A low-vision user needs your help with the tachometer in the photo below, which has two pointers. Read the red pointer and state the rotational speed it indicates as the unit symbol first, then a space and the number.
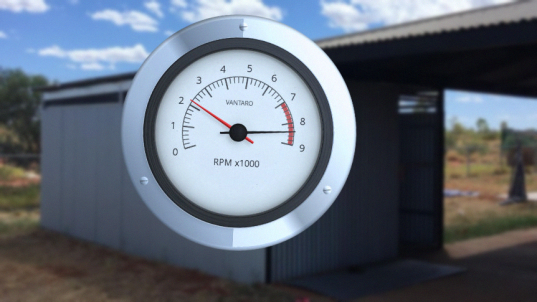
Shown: rpm 2200
